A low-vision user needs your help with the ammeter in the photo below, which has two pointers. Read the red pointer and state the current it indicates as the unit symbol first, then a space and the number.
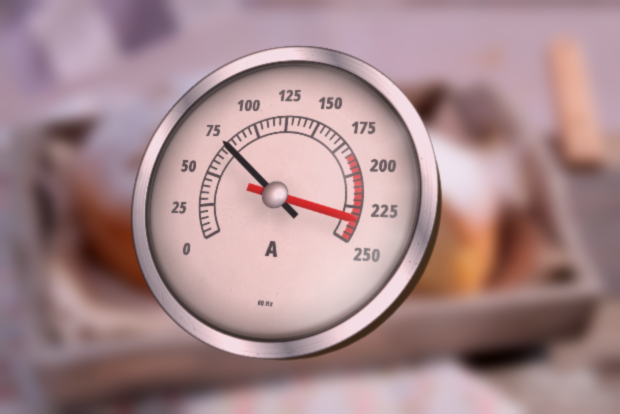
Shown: A 235
